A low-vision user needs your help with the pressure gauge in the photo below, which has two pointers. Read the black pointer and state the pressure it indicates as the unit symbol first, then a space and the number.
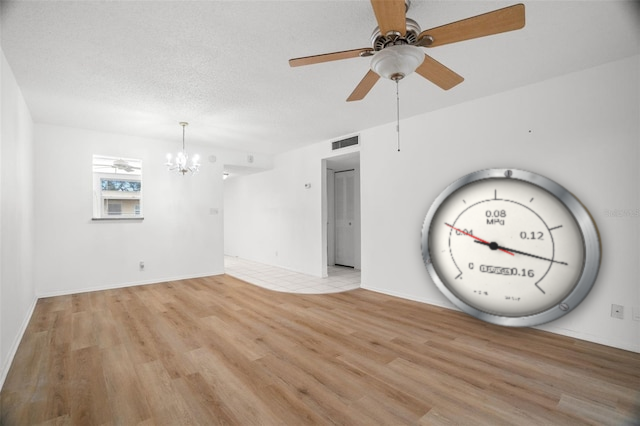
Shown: MPa 0.14
